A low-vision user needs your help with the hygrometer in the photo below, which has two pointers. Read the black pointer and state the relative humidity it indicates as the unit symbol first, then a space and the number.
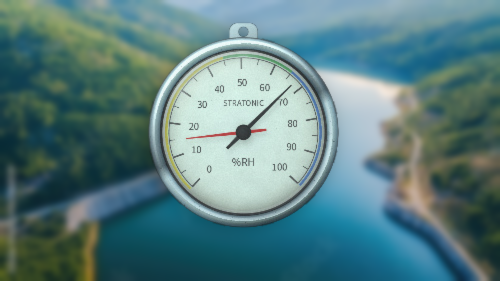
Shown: % 67.5
